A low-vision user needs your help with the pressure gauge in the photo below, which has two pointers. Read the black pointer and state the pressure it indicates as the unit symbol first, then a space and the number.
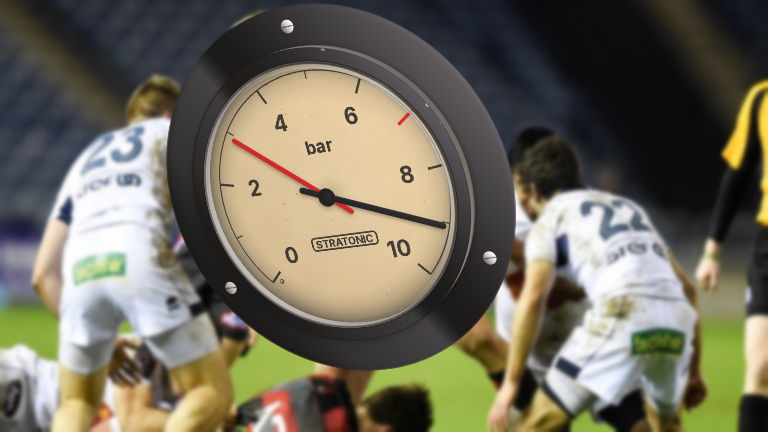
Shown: bar 9
